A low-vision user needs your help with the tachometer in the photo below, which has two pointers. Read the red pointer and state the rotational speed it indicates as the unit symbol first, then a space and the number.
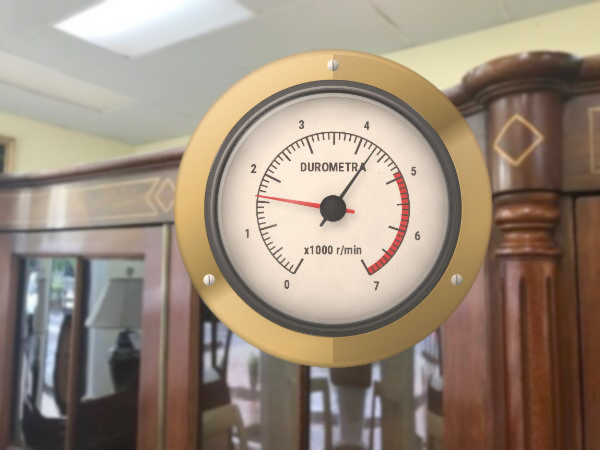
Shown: rpm 1600
